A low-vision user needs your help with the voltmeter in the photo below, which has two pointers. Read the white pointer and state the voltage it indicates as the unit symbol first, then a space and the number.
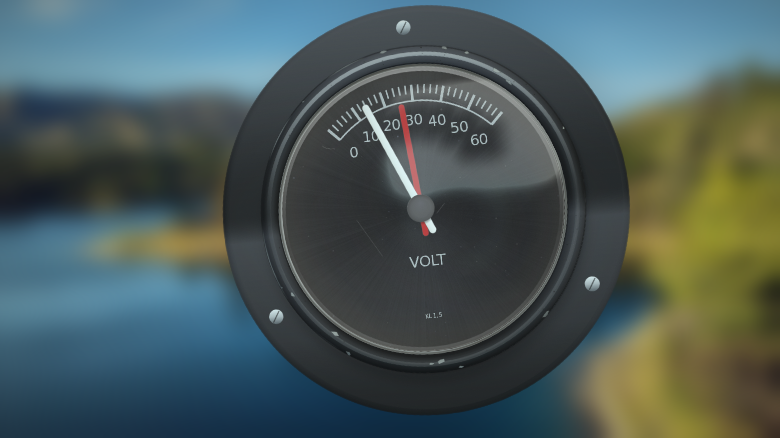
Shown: V 14
